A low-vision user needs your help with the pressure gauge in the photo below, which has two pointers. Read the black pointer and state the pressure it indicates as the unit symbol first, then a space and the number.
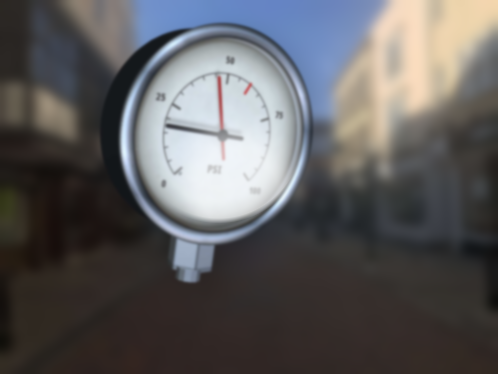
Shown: psi 17.5
